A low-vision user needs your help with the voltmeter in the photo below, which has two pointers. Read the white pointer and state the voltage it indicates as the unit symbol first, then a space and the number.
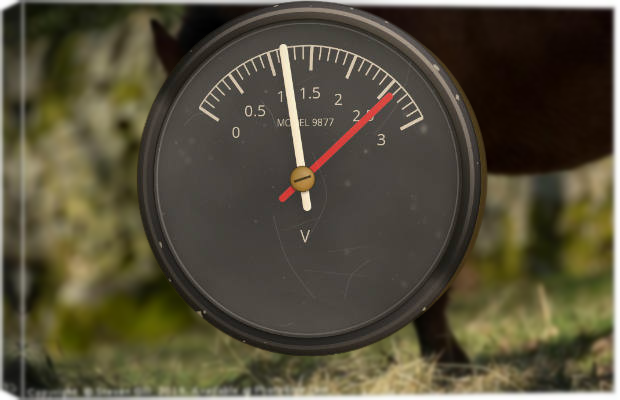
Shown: V 1.2
